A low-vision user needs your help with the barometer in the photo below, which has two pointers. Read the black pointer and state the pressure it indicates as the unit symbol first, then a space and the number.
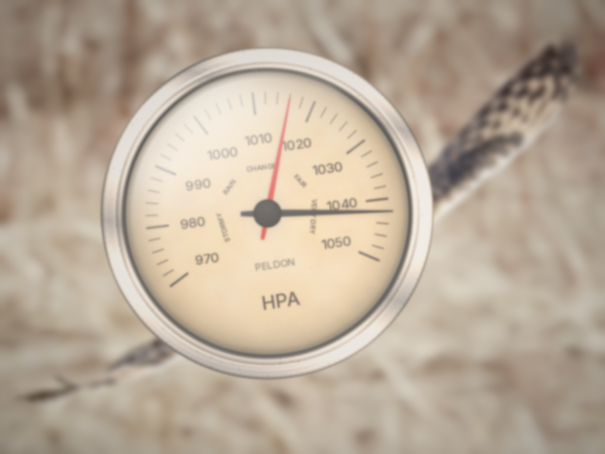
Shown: hPa 1042
